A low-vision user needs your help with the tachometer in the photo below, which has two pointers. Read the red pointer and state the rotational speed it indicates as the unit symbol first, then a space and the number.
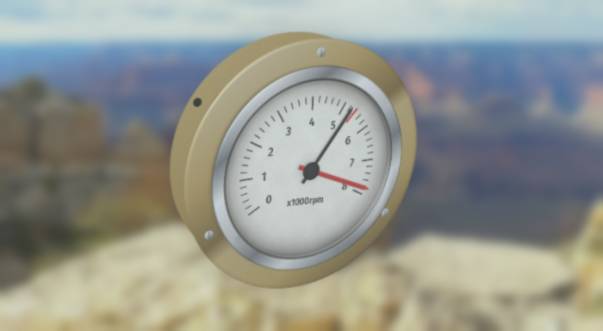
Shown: rpm 7800
